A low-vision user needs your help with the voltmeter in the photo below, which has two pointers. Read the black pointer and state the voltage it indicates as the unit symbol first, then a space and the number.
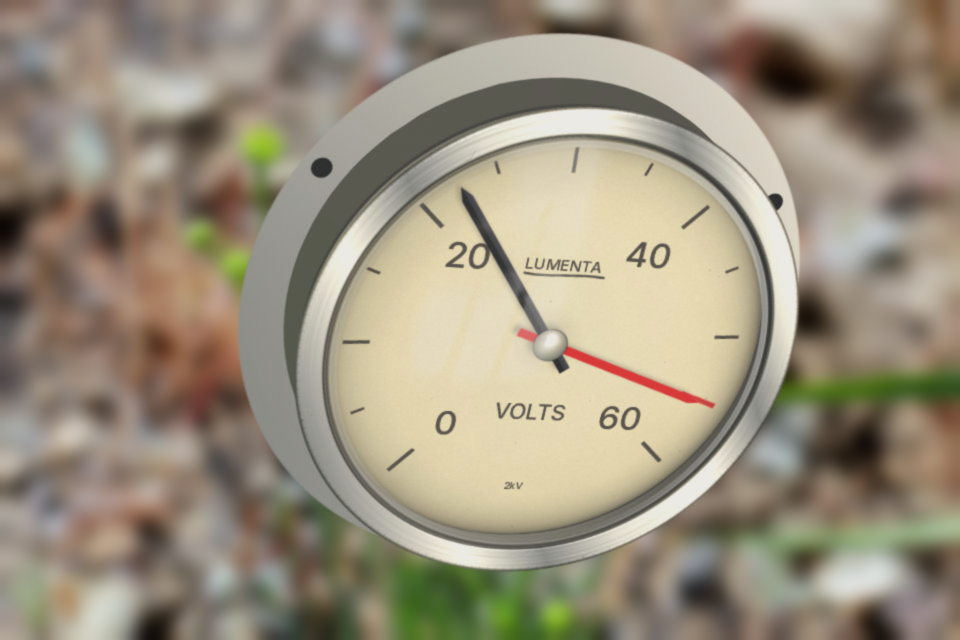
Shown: V 22.5
